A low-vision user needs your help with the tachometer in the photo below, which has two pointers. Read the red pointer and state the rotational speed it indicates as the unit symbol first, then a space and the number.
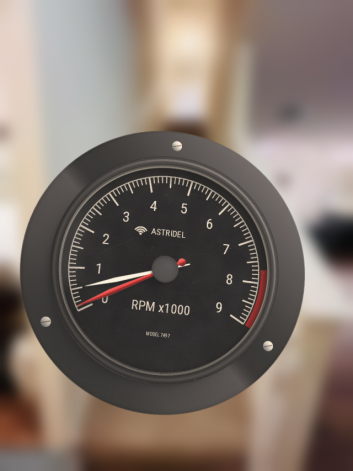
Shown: rpm 100
